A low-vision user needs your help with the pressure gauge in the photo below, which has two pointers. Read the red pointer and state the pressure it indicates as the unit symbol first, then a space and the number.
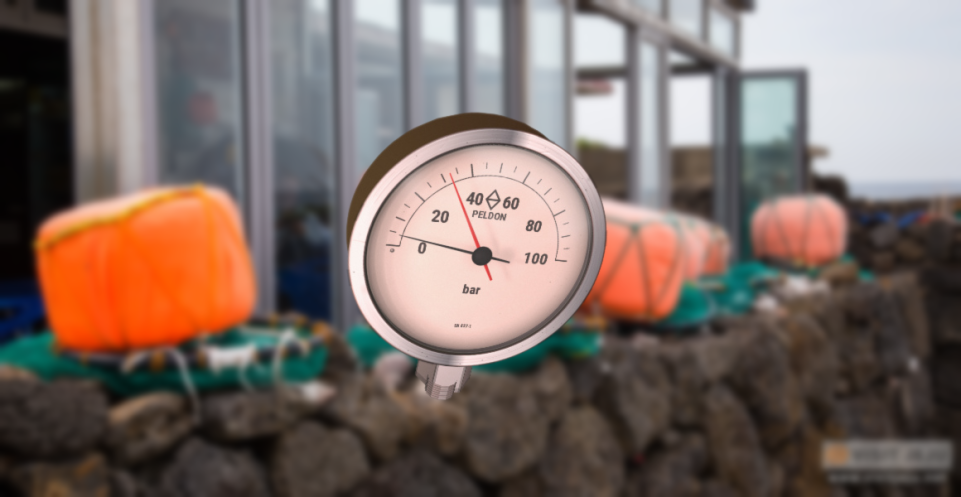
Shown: bar 32.5
